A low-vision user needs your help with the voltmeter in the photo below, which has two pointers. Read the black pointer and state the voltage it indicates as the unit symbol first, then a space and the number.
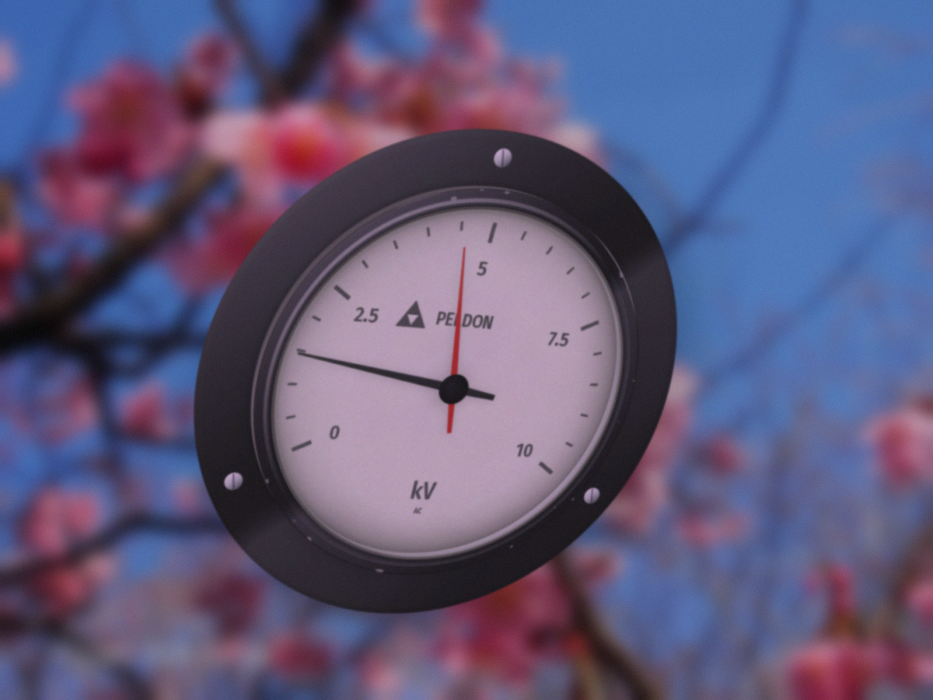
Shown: kV 1.5
